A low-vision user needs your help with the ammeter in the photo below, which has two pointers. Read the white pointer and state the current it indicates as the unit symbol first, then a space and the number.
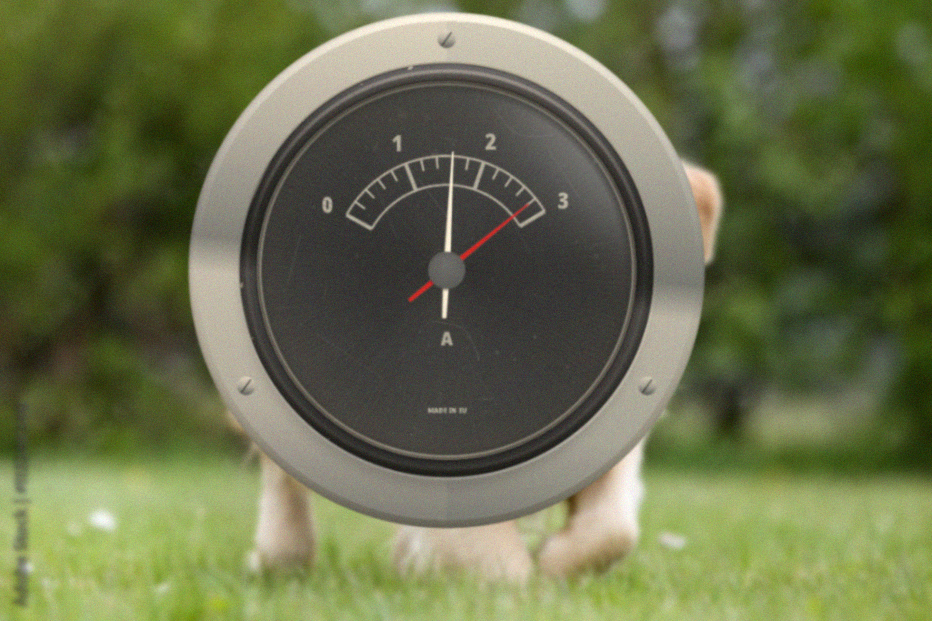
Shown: A 1.6
